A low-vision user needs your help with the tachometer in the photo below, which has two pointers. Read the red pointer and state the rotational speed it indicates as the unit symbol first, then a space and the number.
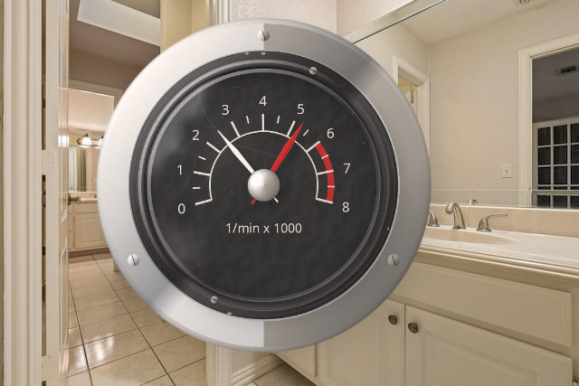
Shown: rpm 5250
